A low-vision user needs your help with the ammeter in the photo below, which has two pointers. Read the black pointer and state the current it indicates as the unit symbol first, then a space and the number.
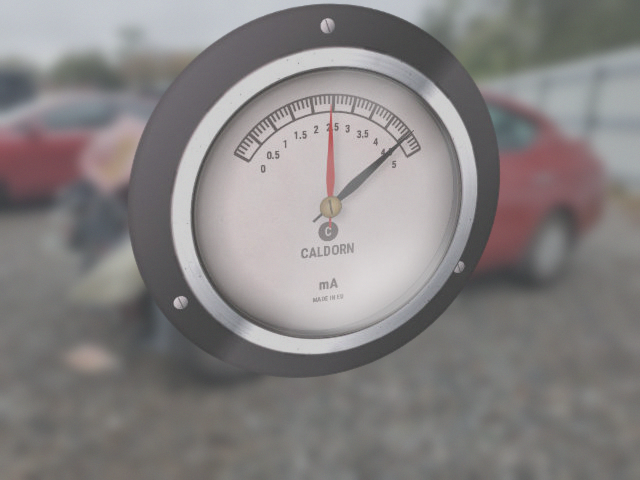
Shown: mA 4.5
